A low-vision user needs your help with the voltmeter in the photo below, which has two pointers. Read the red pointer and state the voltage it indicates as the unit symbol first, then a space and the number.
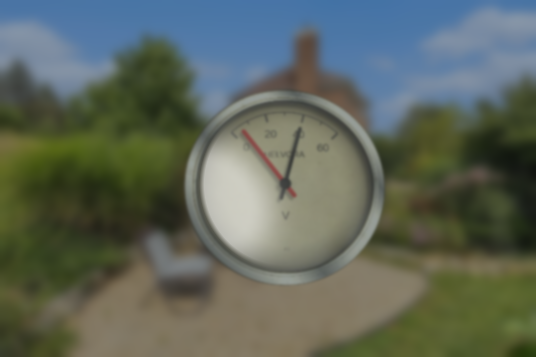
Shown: V 5
